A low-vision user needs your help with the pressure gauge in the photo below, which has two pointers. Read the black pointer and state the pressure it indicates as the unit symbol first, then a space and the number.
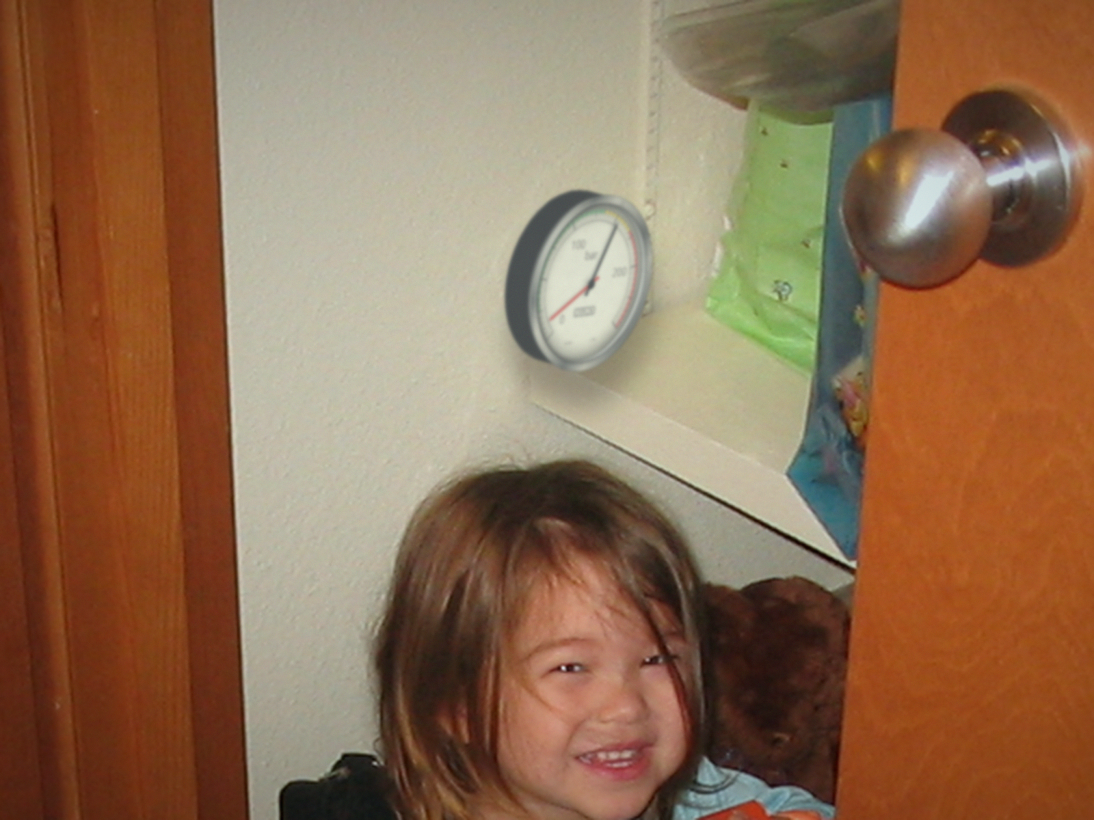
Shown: bar 150
